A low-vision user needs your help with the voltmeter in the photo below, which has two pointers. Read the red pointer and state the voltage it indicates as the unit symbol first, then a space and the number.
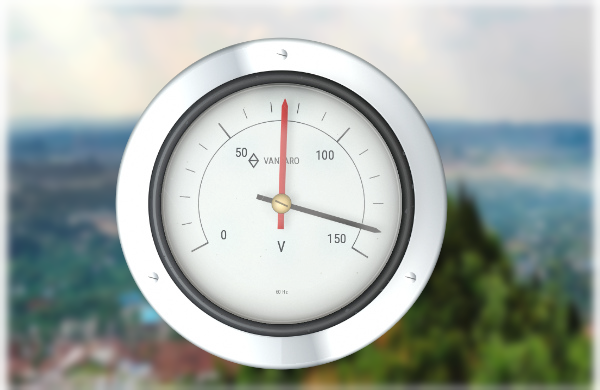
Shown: V 75
